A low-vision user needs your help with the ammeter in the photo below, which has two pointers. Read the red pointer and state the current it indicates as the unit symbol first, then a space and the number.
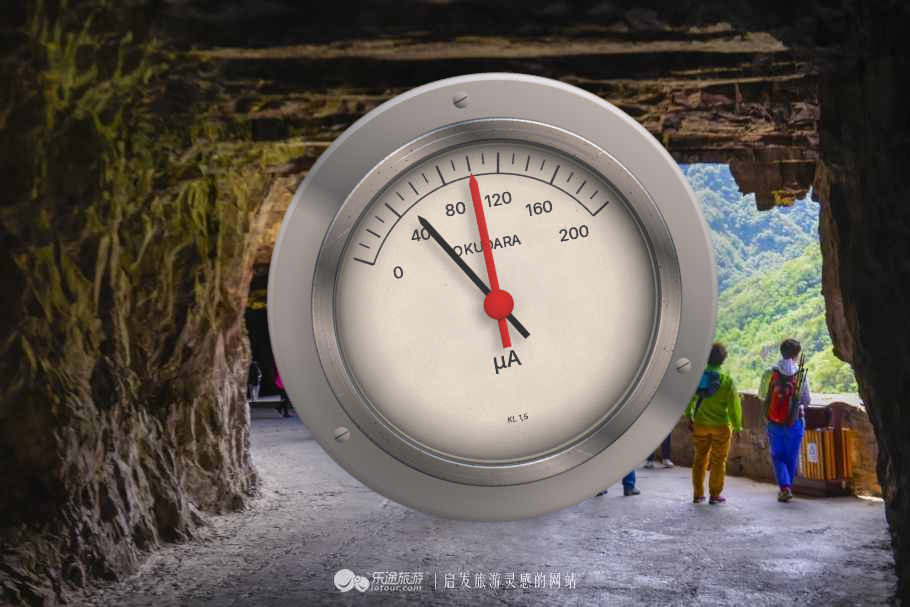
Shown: µA 100
